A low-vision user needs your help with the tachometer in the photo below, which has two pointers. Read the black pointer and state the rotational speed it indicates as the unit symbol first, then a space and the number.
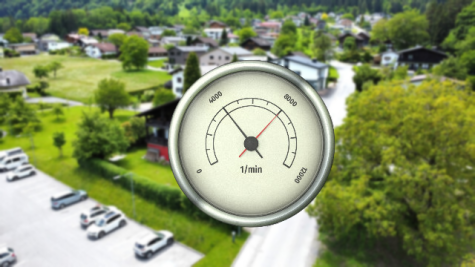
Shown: rpm 4000
